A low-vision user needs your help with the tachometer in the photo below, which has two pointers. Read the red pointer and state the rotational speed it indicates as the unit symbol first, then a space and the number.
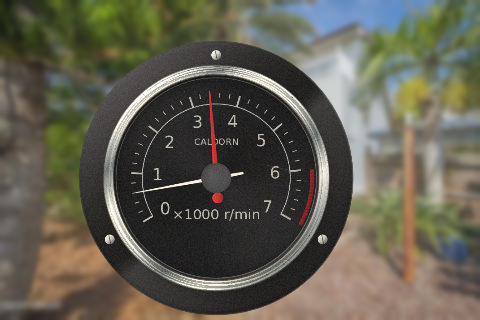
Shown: rpm 3400
